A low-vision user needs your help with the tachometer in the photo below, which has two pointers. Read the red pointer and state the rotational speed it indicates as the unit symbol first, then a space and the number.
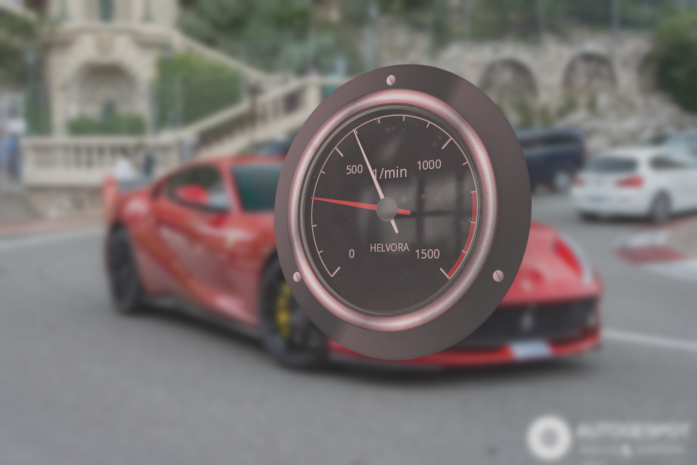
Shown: rpm 300
